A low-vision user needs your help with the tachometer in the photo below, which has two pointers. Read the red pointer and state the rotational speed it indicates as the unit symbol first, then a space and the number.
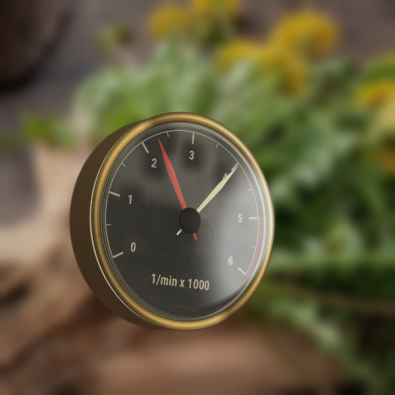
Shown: rpm 2250
